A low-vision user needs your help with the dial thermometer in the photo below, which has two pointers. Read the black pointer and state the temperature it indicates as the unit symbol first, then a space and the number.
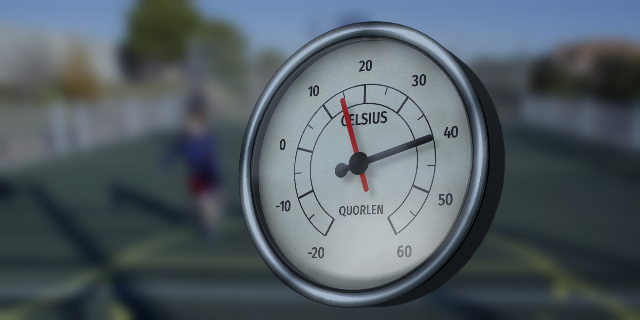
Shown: °C 40
